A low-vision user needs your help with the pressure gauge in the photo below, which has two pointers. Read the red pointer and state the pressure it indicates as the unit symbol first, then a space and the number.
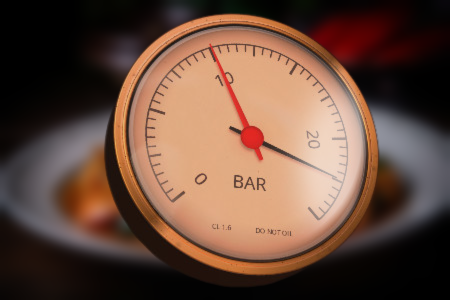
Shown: bar 10
